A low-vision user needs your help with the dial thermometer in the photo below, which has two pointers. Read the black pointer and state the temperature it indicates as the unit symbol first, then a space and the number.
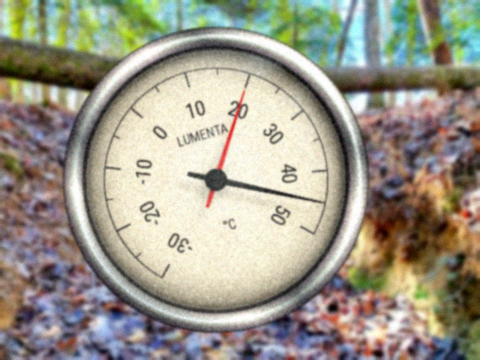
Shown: °C 45
